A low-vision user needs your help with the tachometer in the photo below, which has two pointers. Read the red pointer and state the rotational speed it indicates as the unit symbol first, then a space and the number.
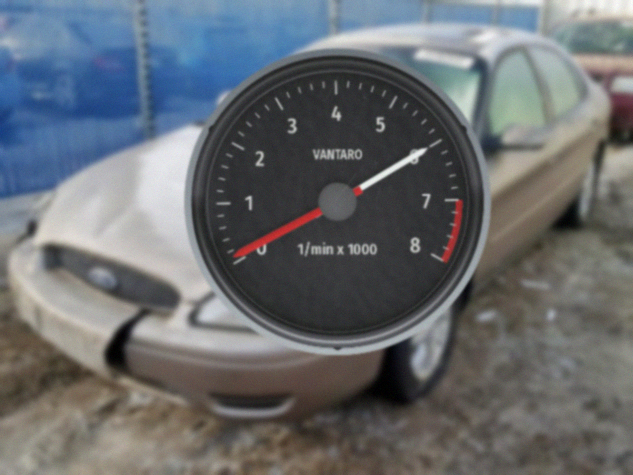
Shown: rpm 100
